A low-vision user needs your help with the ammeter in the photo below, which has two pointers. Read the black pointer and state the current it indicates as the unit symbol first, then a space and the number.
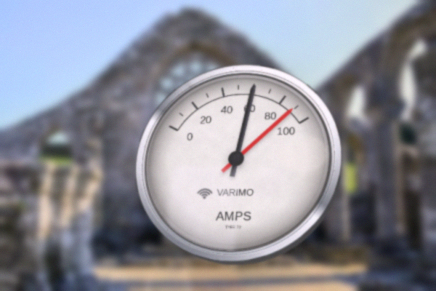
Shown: A 60
